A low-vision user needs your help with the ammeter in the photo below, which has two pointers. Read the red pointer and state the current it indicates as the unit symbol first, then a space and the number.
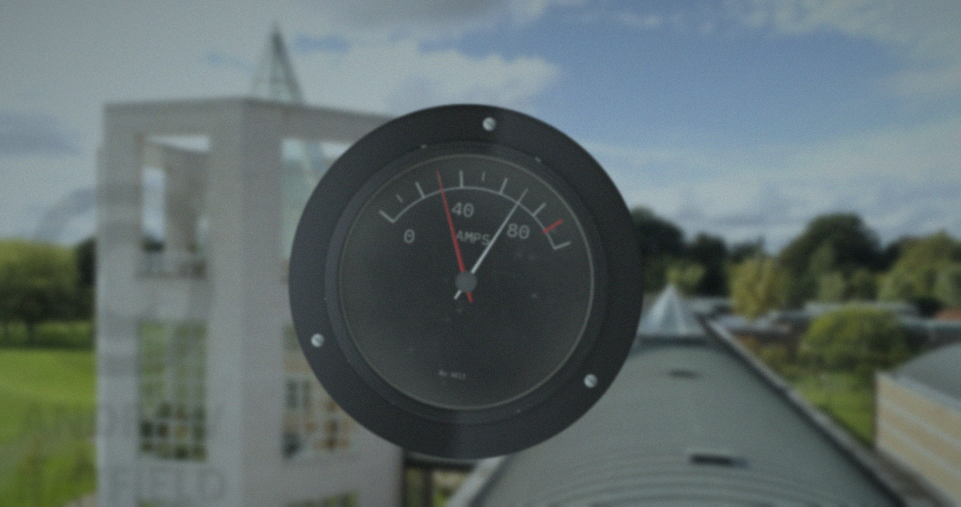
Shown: A 30
